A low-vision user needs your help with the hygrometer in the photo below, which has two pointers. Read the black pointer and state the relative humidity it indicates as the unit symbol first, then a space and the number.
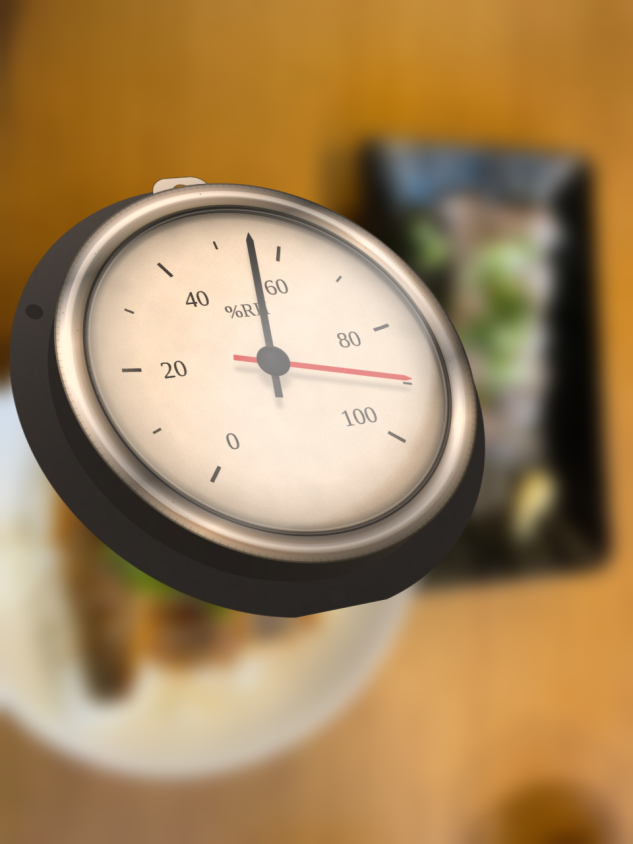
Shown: % 55
